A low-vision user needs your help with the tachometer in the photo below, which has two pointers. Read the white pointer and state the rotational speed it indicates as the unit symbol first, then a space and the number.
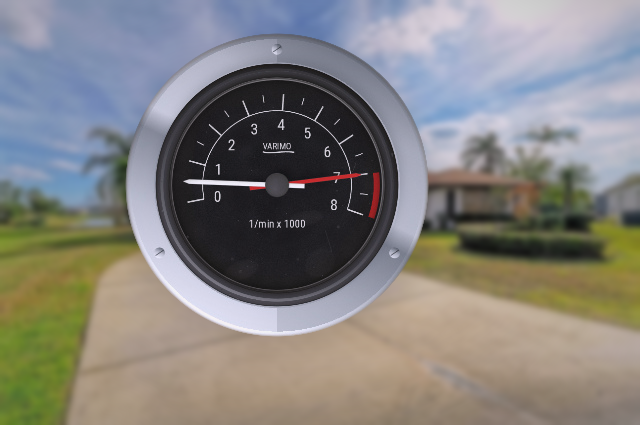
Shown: rpm 500
